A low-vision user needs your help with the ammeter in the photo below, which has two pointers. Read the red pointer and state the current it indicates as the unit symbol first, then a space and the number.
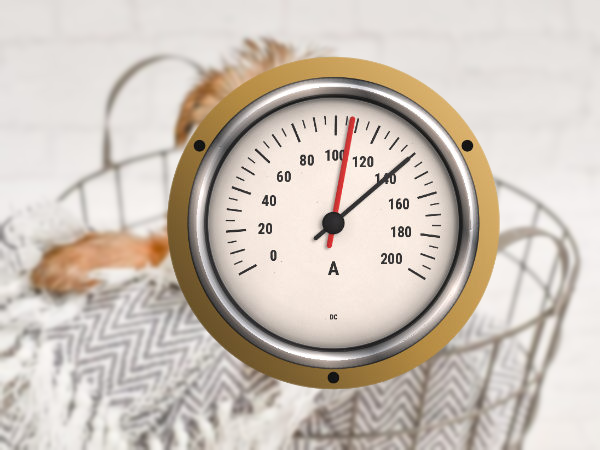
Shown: A 107.5
